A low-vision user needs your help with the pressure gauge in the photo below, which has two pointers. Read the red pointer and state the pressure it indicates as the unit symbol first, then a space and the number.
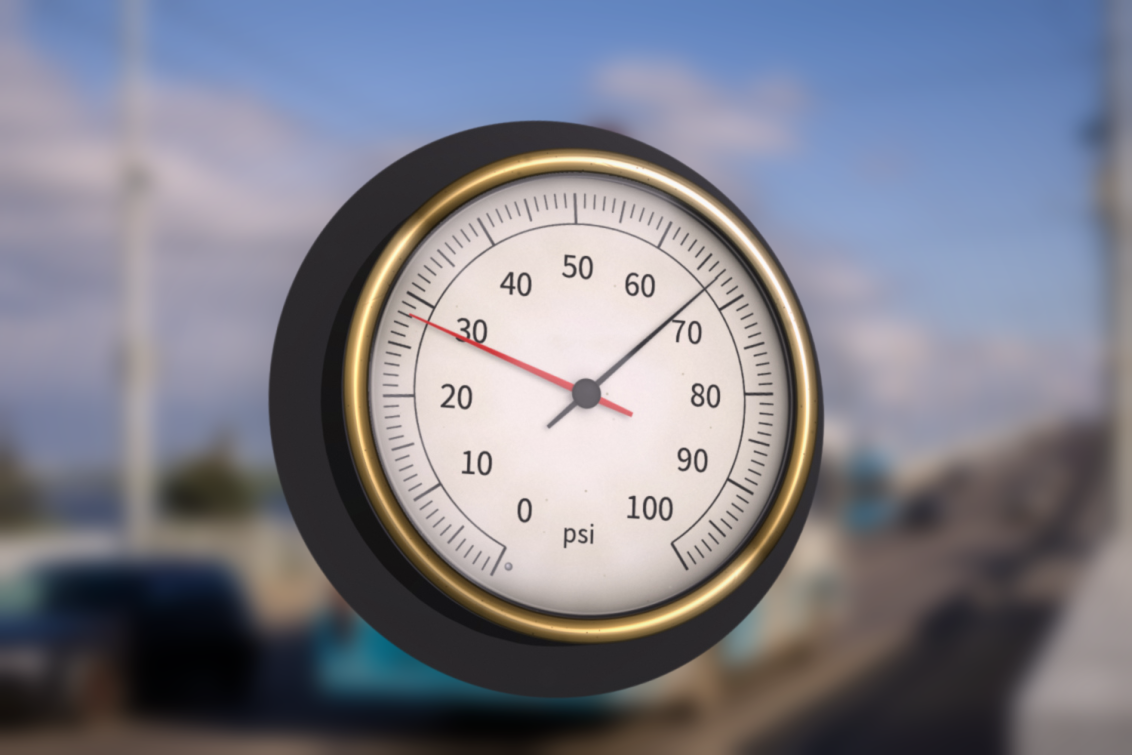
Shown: psi 28
